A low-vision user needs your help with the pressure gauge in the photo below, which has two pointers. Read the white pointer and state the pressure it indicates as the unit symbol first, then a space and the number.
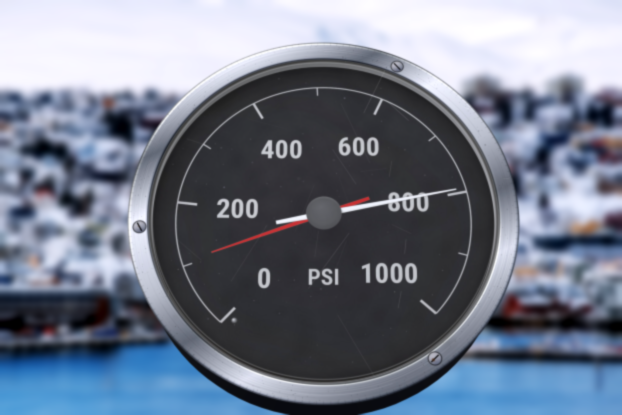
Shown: psi 800
